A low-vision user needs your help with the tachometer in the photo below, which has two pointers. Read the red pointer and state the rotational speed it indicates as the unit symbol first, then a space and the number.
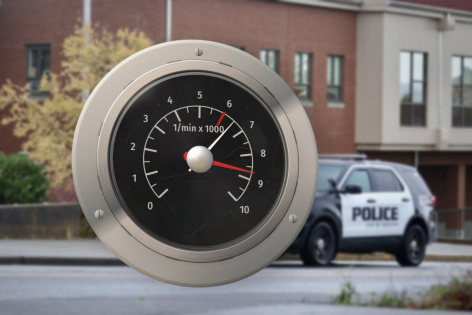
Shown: rpm 8750
